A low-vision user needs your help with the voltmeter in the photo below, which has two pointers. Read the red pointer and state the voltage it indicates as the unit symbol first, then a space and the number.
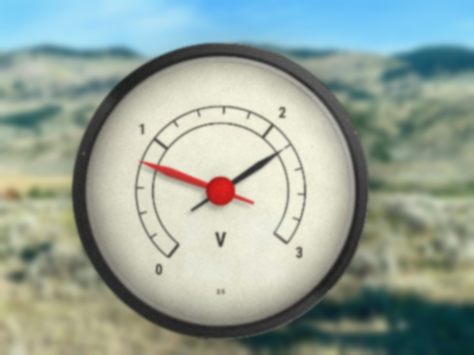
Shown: V 0.8
